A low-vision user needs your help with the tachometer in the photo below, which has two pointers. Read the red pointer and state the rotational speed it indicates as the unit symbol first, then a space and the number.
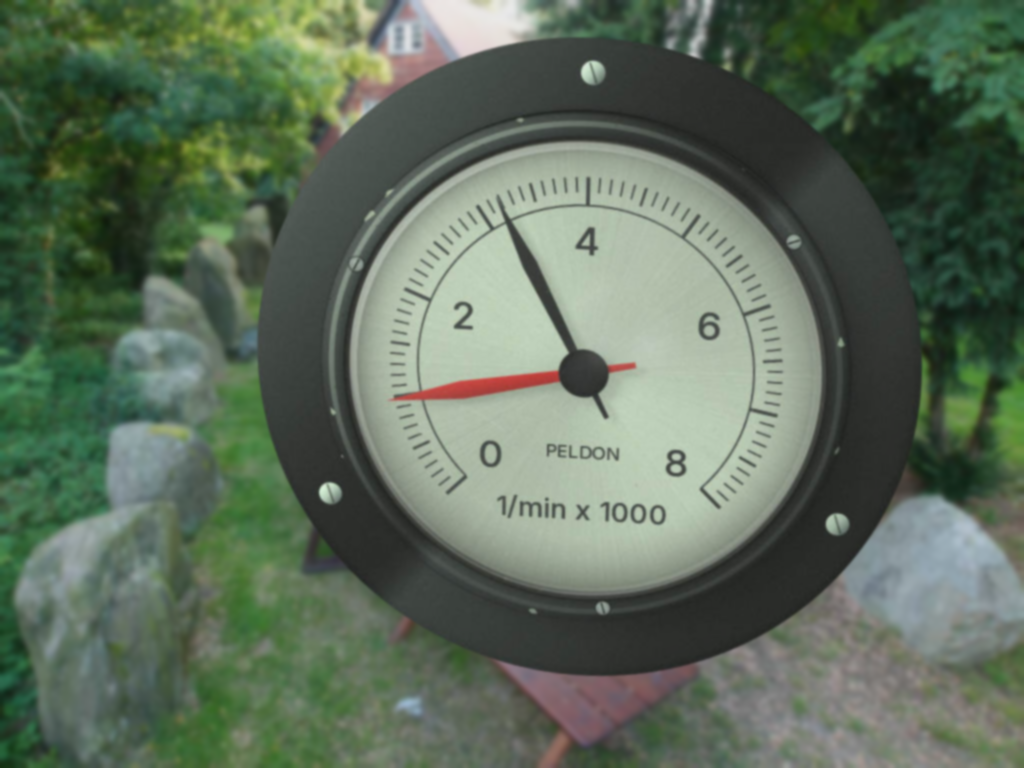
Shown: rpm 1000
